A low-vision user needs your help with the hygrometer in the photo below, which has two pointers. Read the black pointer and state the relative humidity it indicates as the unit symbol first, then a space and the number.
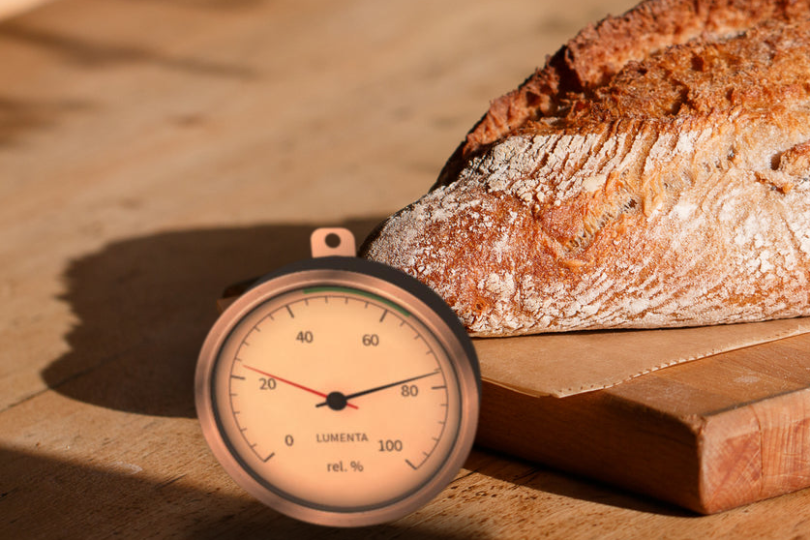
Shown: % 76
